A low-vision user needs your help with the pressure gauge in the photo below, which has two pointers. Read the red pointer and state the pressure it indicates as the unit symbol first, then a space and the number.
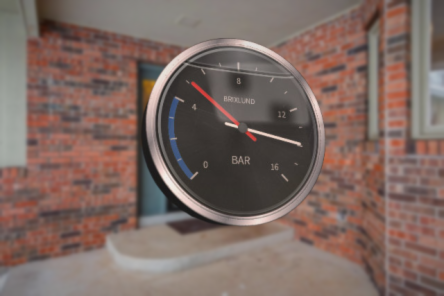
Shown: bar 5
